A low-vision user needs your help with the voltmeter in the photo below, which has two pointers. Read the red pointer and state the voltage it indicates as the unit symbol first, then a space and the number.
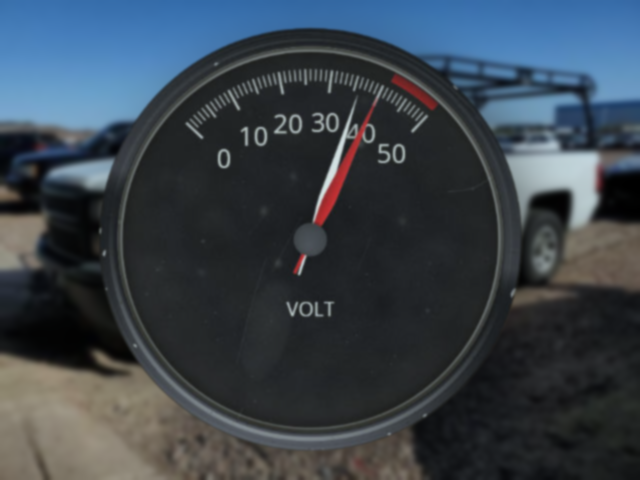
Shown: V 40
